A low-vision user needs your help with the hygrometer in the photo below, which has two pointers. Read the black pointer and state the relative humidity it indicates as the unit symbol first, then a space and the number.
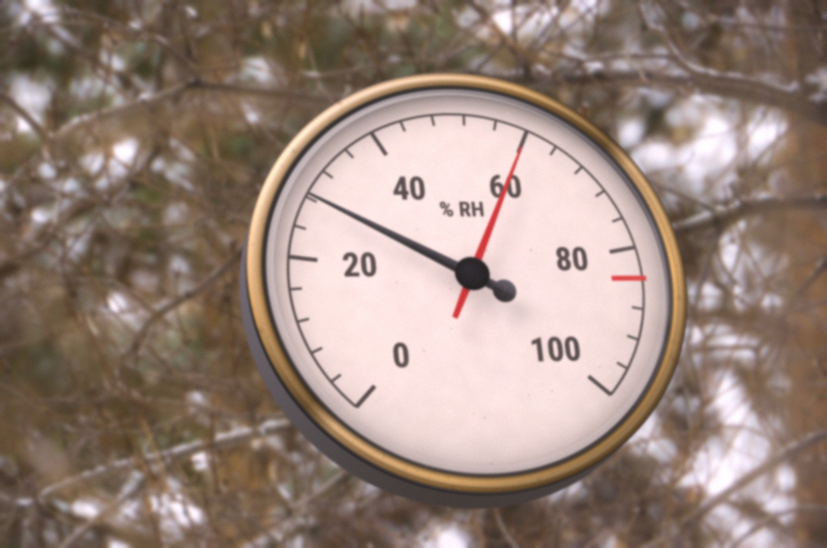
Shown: % 28
